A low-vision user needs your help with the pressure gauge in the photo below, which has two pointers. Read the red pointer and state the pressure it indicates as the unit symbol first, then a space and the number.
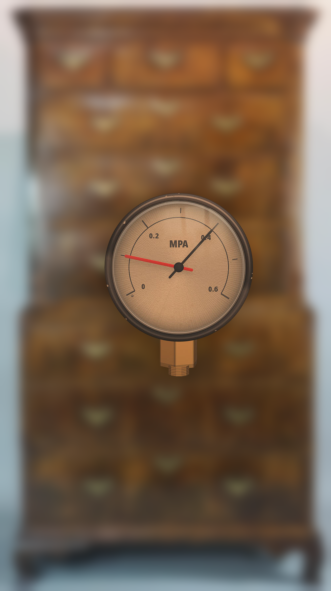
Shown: MPa 0.1
